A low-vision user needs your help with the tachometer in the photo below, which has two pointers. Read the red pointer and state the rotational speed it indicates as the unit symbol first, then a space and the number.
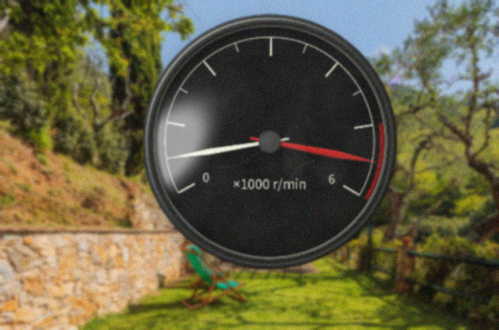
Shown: rpm 5500
